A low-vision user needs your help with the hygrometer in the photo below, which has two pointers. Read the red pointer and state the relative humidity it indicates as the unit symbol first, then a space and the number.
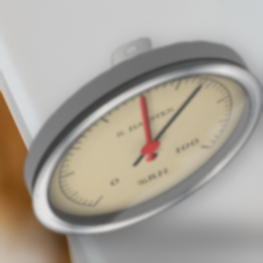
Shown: % 50
